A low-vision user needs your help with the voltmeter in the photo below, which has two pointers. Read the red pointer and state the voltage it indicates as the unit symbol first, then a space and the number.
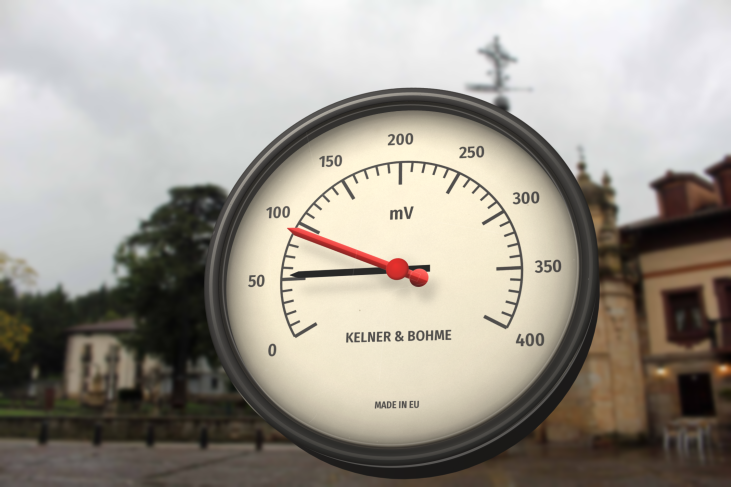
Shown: mV 90
